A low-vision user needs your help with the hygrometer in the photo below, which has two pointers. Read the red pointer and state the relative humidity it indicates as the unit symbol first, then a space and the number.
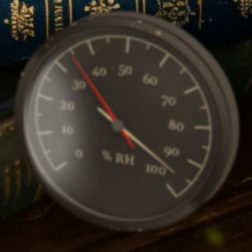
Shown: % 35
